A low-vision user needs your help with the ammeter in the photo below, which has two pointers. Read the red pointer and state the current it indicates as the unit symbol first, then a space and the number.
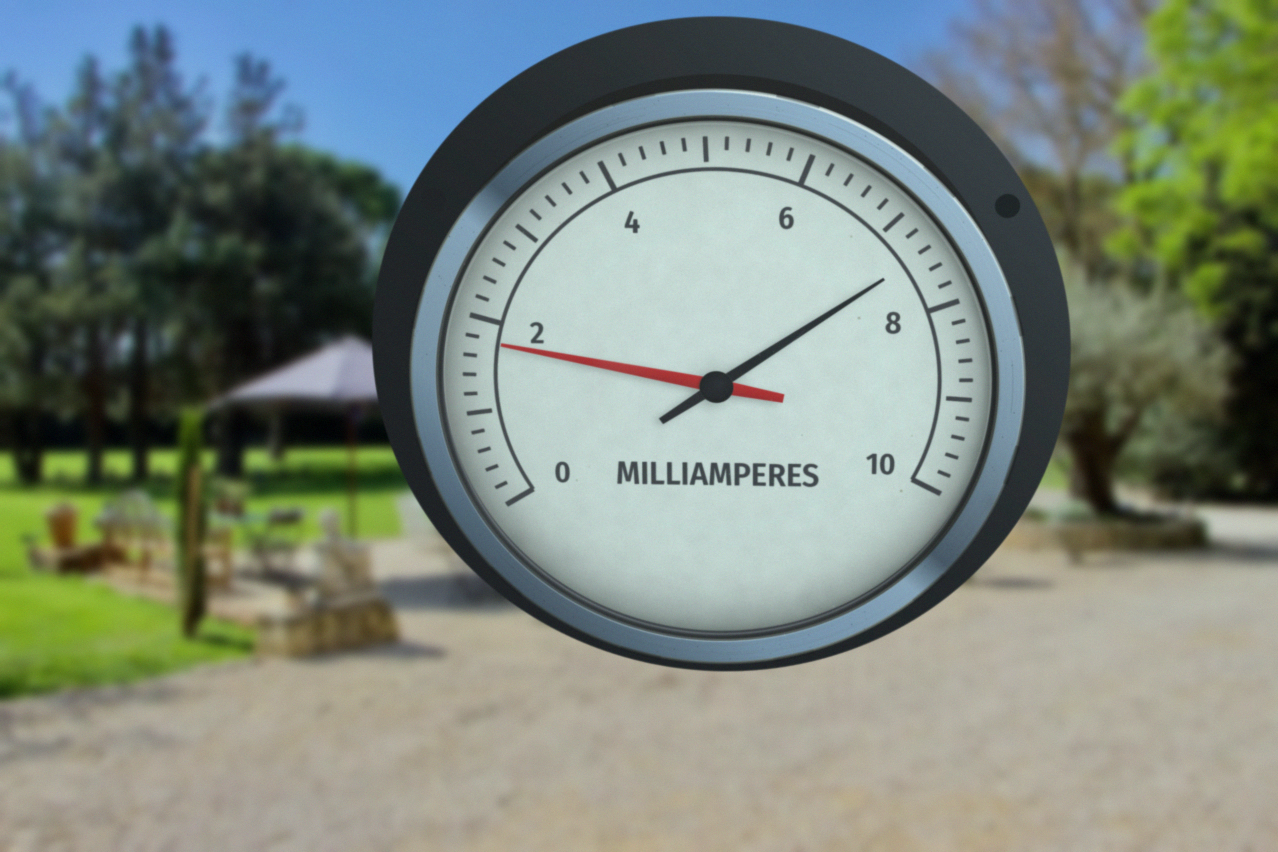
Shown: mA 1.8
